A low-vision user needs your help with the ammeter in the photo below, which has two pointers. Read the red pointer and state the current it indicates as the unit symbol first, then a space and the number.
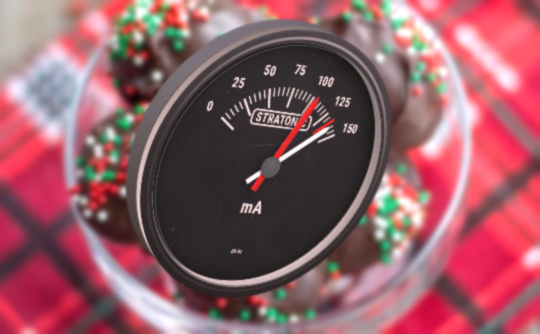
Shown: mA 100
